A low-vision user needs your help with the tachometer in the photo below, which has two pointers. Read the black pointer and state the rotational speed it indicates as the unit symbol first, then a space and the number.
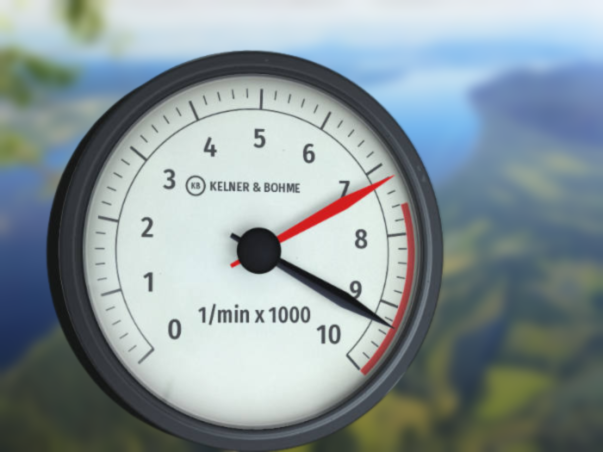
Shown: rpm 9300
